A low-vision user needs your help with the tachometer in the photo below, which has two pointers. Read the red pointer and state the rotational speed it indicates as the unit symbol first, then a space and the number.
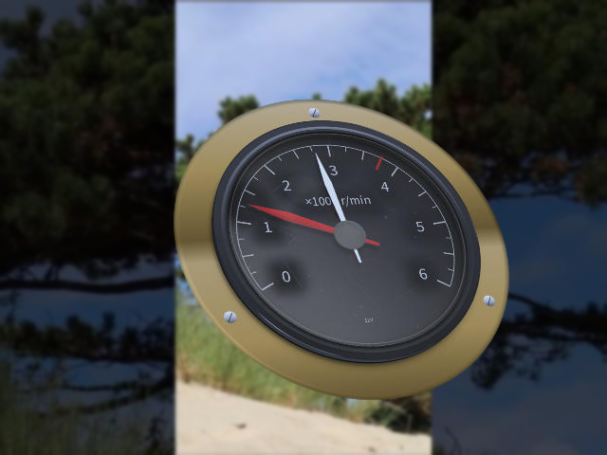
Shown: rpm 1250
